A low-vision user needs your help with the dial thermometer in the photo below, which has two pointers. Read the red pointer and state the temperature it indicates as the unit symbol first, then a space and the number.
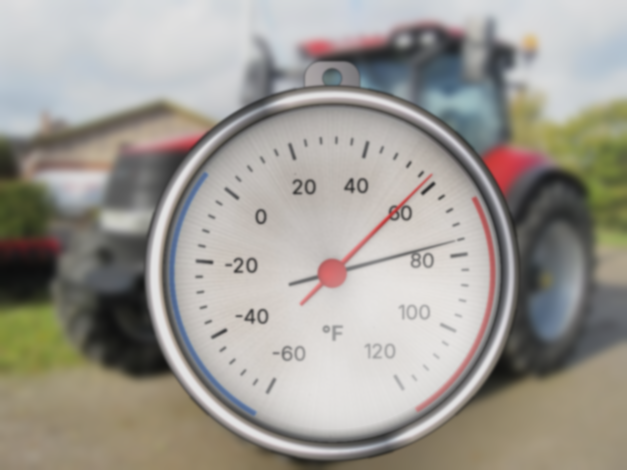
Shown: °F 58
